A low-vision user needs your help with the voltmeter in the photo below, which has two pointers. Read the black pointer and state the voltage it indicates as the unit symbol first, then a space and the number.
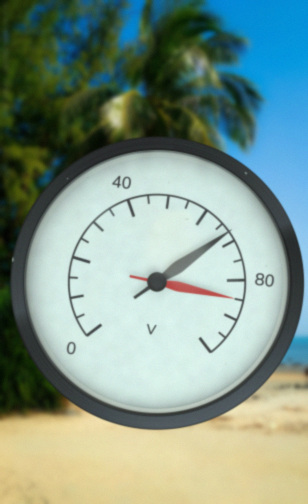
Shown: V 67.5
